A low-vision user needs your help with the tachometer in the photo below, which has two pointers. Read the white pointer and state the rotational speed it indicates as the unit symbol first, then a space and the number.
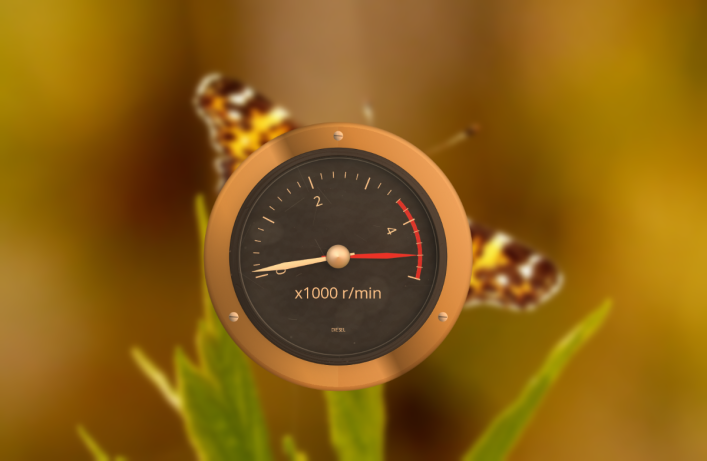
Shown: rpm 100
